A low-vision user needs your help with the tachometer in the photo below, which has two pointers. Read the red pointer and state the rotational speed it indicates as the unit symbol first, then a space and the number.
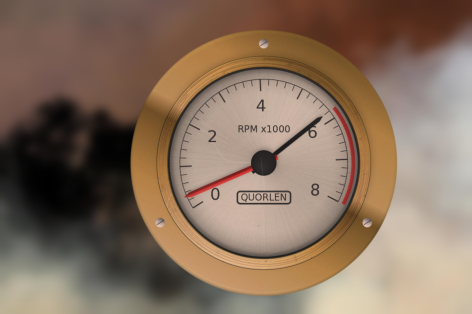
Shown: rpm 300
